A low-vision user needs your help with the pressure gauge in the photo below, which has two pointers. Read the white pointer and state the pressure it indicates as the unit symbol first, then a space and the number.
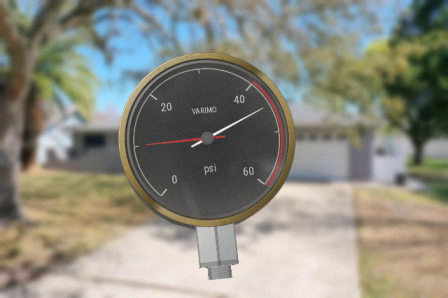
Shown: psi 45
